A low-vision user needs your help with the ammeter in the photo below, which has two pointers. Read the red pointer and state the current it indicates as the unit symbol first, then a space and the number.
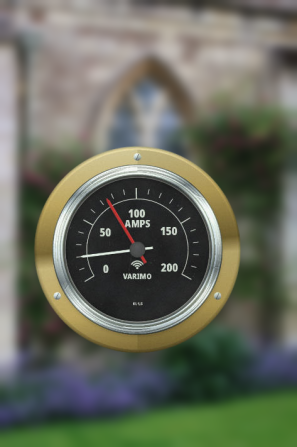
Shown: A 75
